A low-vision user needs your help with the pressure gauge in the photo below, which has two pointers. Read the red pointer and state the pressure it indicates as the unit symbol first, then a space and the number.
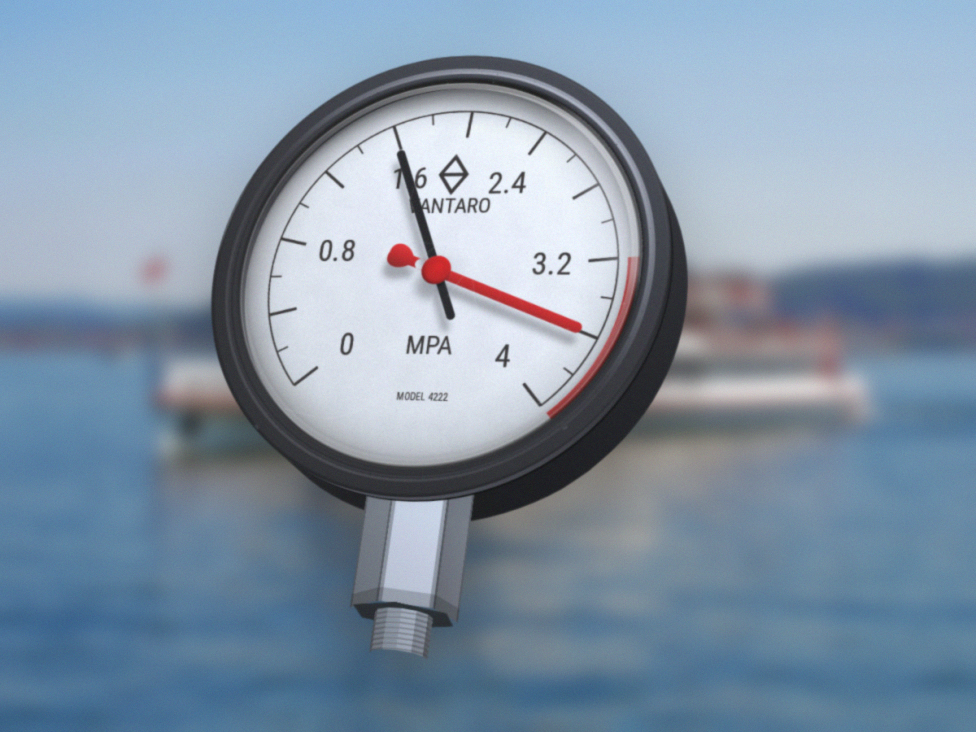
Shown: MPa 3.6
